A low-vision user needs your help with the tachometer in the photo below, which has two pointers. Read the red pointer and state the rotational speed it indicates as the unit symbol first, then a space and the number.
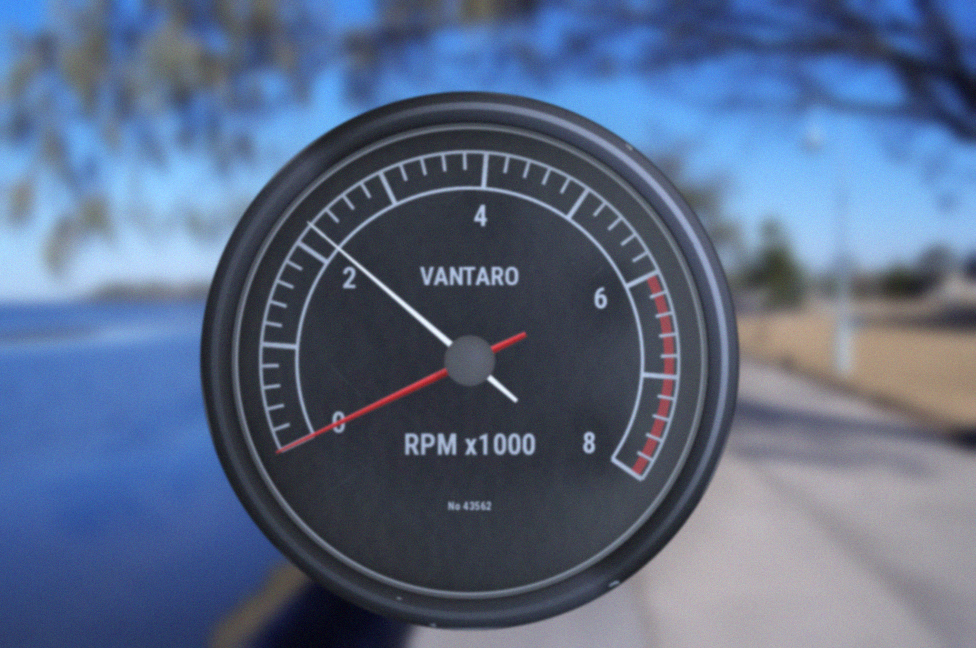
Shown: rpm 0
